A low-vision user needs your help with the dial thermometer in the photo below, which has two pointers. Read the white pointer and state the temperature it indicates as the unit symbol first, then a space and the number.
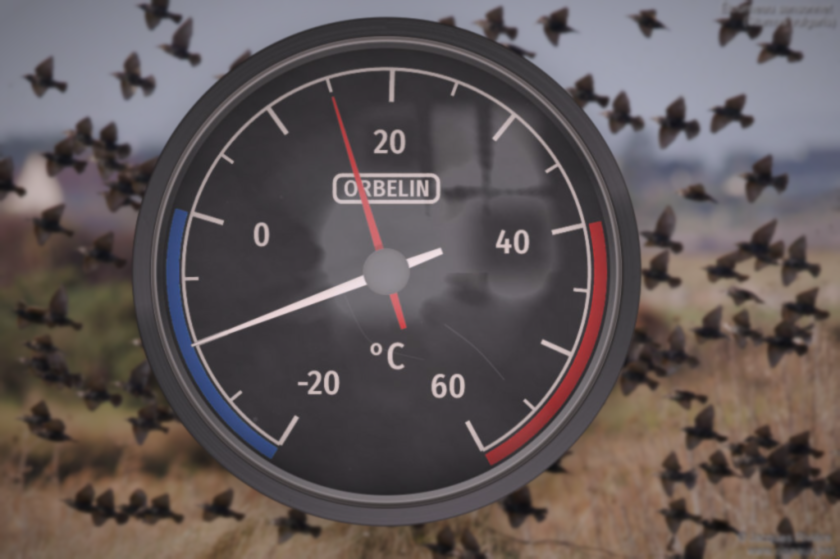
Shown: °C -10
